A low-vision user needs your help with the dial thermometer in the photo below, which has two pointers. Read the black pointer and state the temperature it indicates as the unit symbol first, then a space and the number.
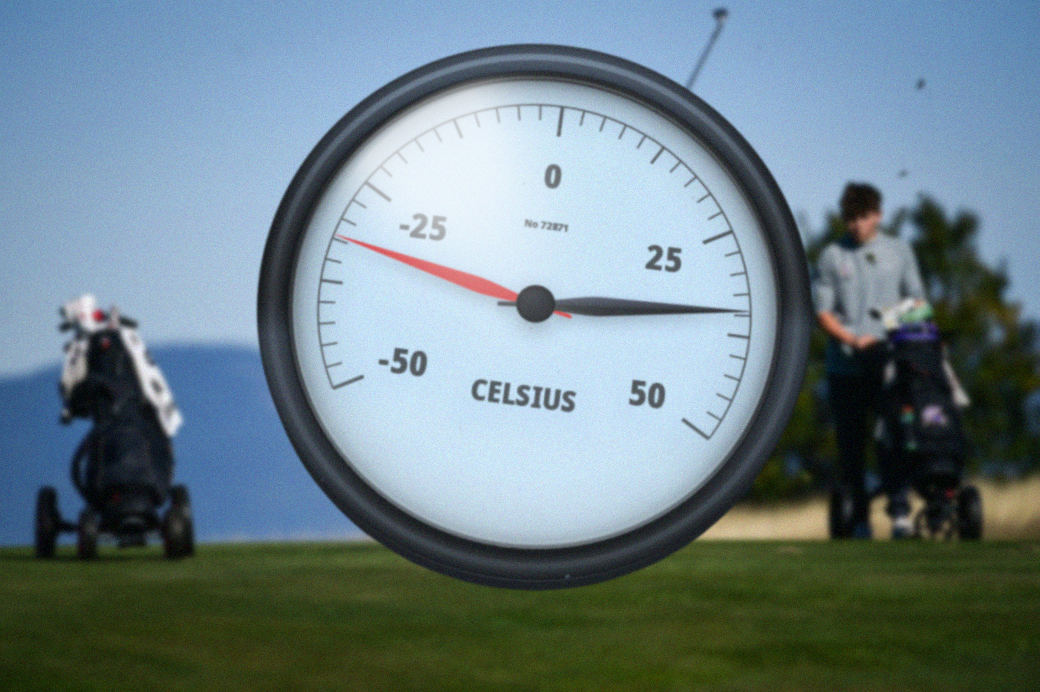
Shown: °C 35
